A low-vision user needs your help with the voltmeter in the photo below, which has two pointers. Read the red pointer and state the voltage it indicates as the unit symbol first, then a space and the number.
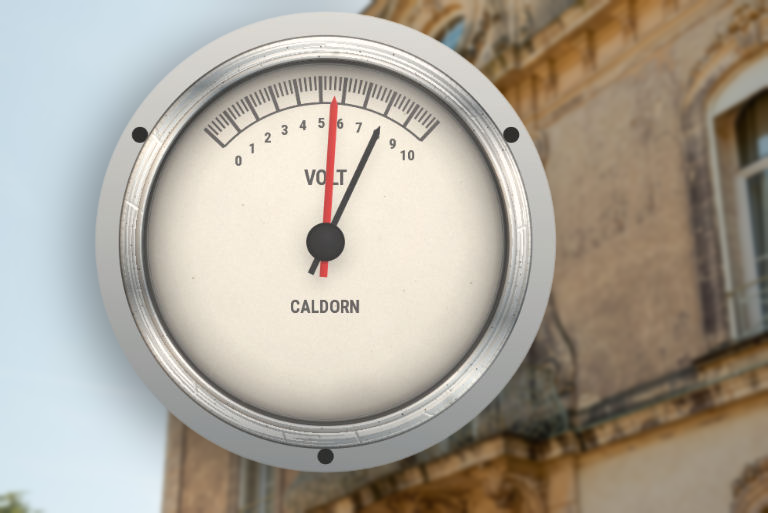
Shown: V 5.6
